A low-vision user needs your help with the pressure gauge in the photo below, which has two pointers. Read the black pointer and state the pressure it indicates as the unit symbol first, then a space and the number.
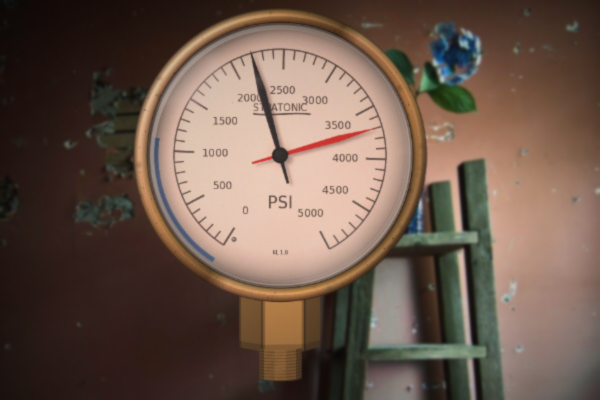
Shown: psi 2200
